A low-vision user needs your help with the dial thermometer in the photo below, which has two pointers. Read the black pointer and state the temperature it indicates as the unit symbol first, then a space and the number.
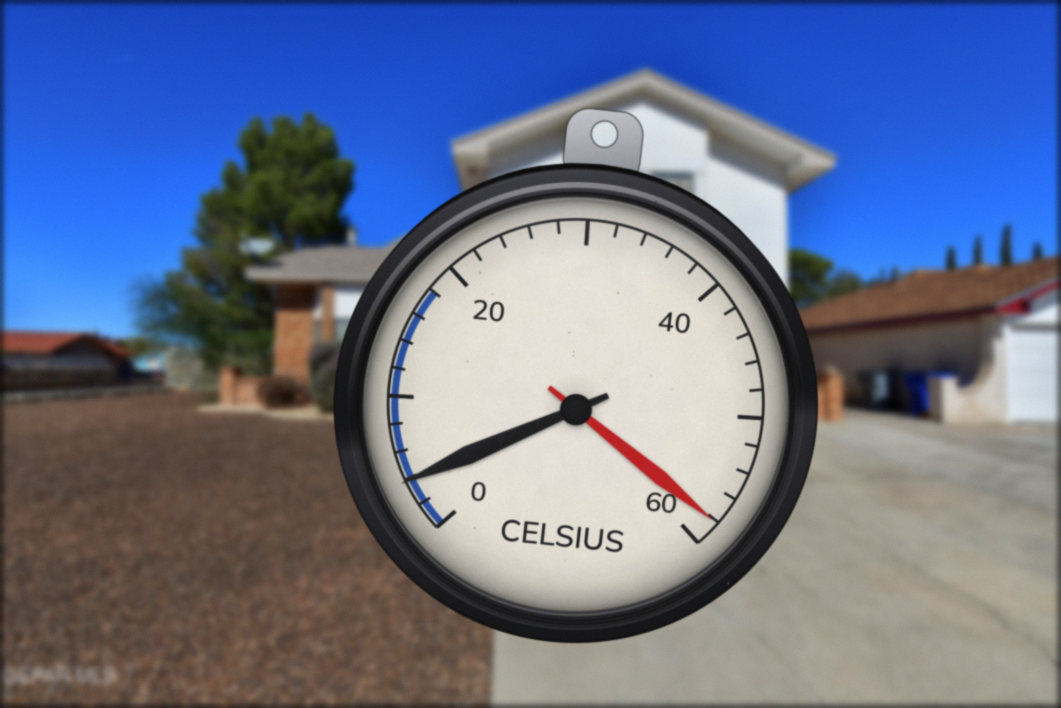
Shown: °C 4
